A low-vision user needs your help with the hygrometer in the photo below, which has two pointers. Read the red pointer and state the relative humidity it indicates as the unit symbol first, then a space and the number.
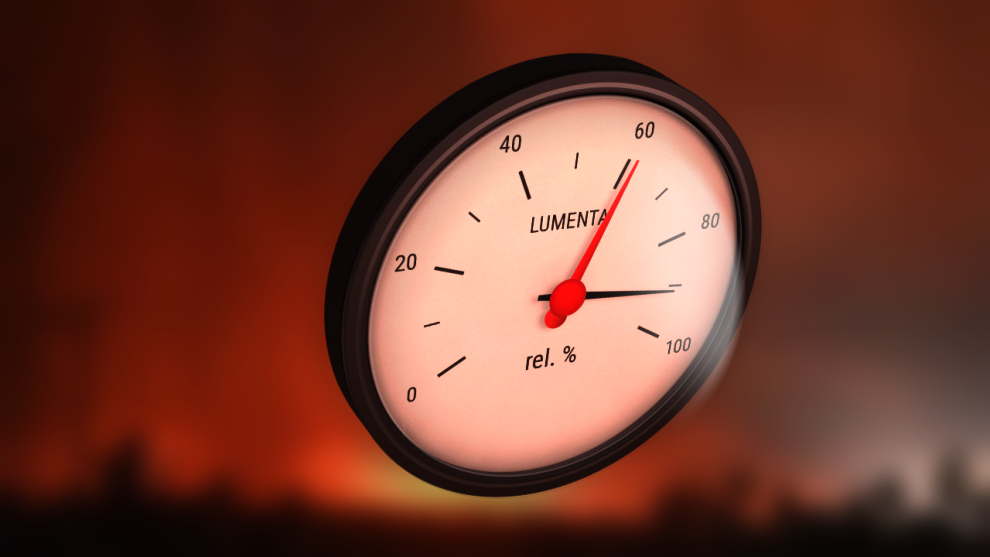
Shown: % 60
